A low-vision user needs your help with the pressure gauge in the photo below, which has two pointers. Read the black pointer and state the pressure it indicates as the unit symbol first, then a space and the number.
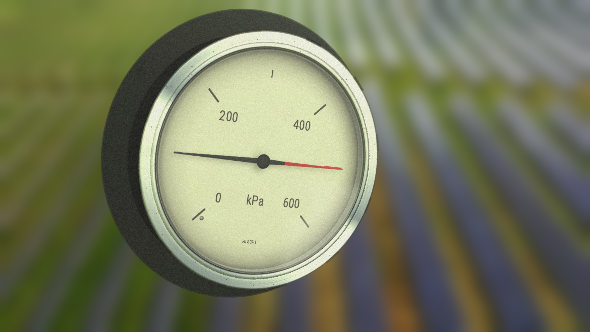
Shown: kPa 100
